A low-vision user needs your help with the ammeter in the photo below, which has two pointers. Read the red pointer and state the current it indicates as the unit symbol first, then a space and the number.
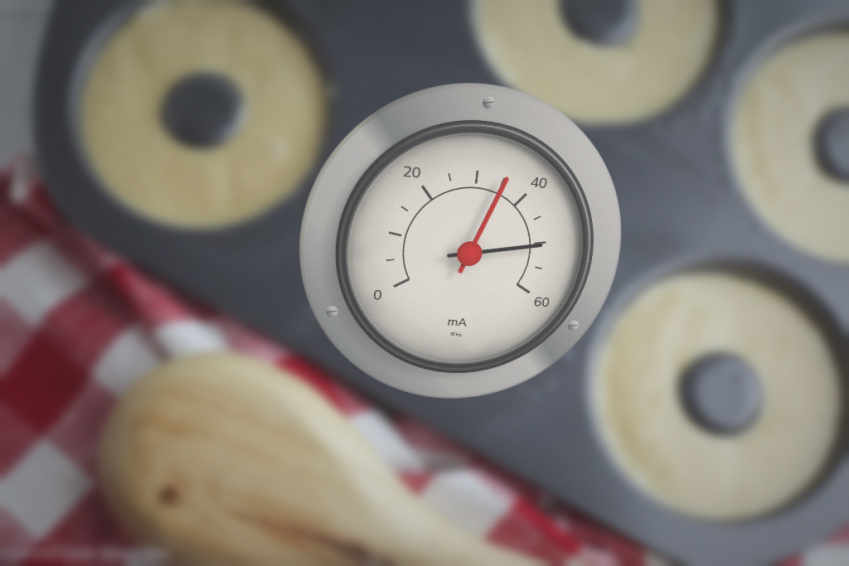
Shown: mA 35
